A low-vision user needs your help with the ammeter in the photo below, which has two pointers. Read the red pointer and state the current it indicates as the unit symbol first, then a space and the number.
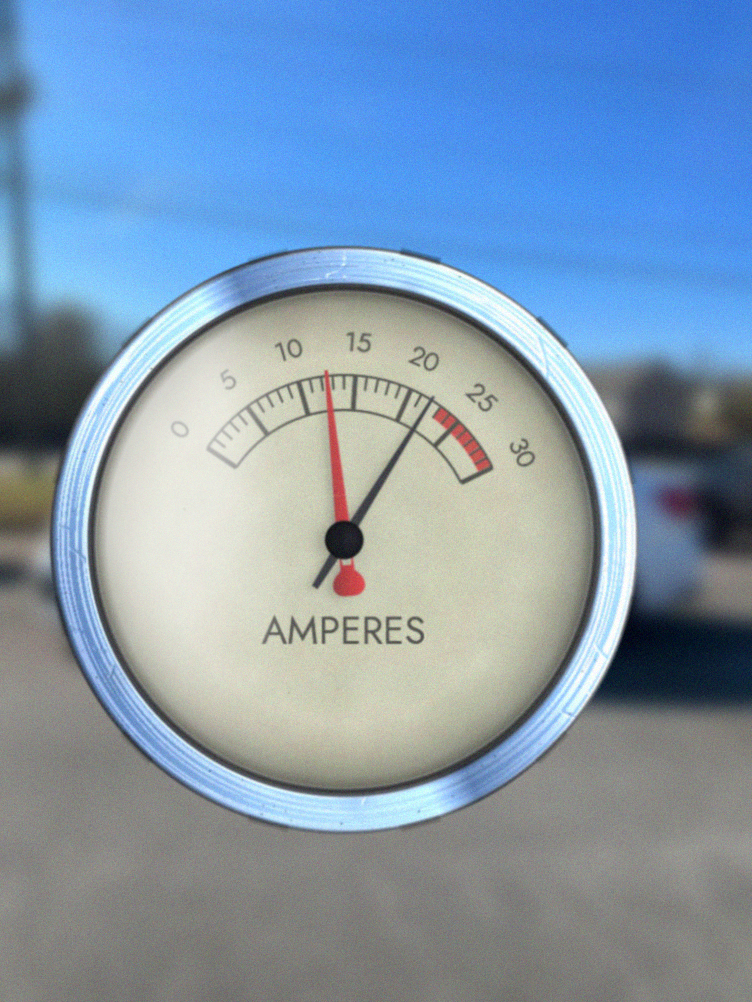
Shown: A 12.5
